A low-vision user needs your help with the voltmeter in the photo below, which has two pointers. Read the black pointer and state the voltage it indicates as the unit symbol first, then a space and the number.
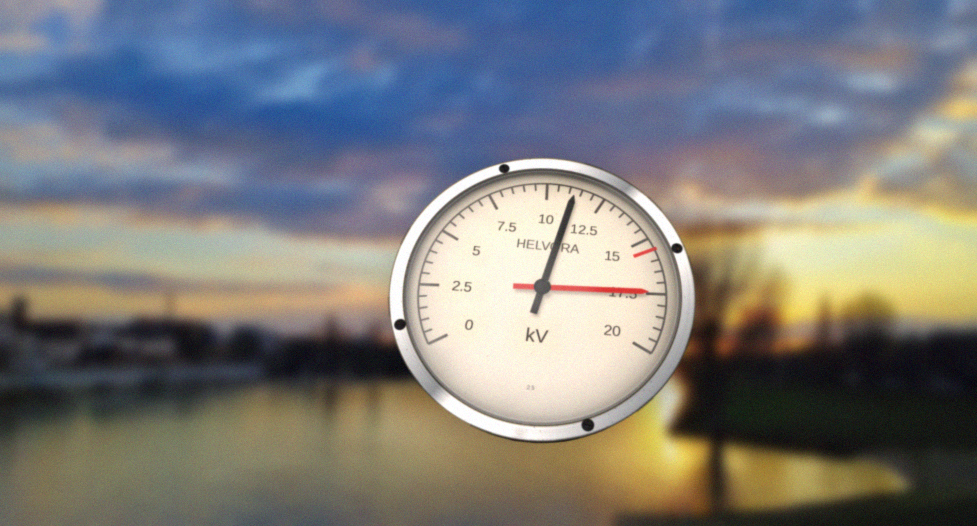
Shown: kV 11.25
